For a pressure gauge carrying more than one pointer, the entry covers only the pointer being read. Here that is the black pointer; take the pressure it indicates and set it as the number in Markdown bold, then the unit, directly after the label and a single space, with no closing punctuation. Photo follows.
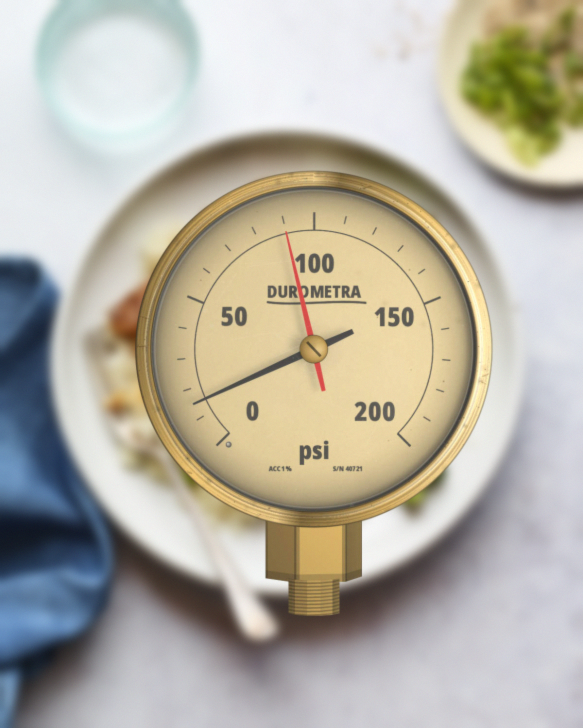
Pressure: **15** psi
